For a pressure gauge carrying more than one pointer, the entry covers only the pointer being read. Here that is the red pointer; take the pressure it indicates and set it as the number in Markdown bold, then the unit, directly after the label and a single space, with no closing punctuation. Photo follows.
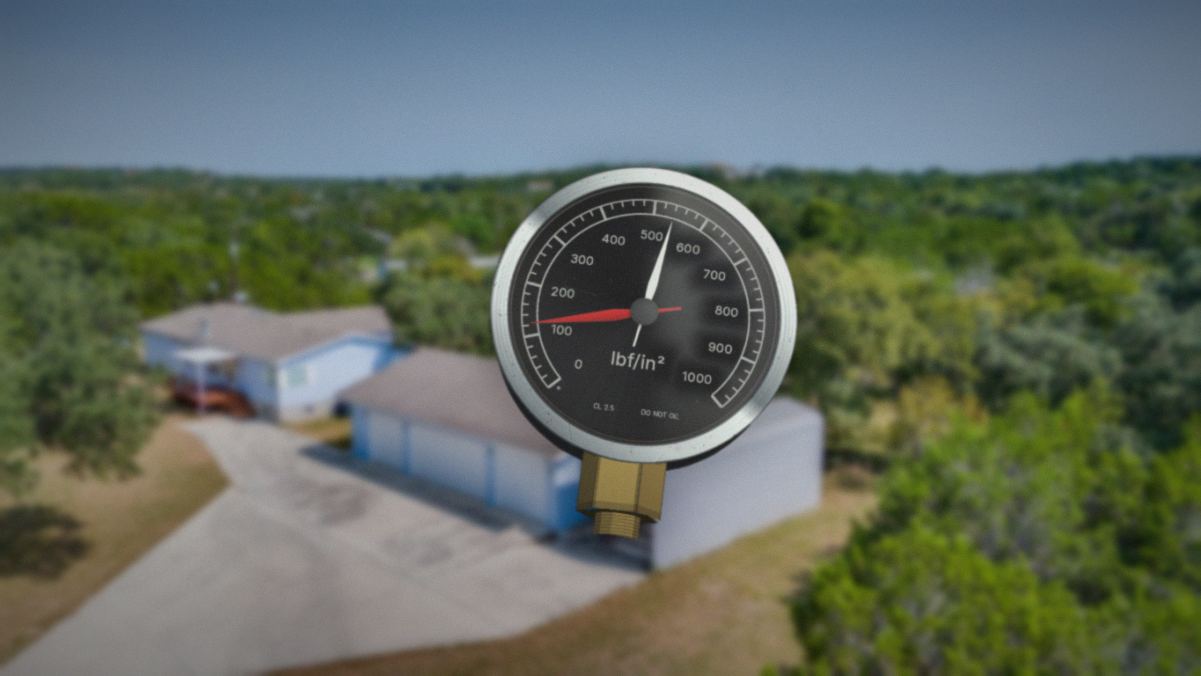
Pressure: **120** psi
